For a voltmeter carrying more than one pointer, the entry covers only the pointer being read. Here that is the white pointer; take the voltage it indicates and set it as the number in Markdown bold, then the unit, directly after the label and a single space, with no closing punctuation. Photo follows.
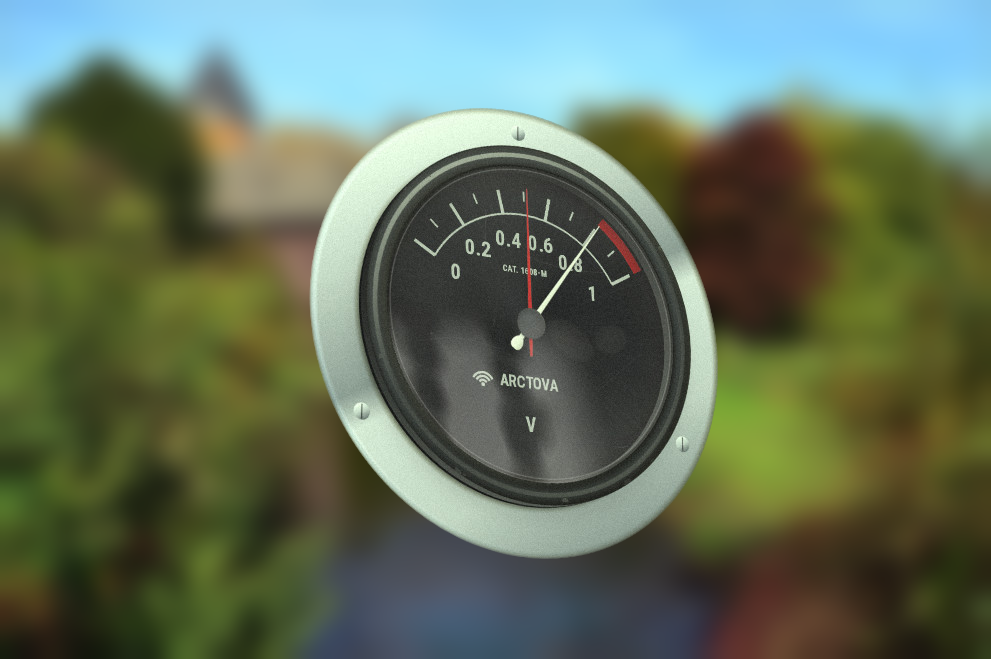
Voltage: **0.8** V
